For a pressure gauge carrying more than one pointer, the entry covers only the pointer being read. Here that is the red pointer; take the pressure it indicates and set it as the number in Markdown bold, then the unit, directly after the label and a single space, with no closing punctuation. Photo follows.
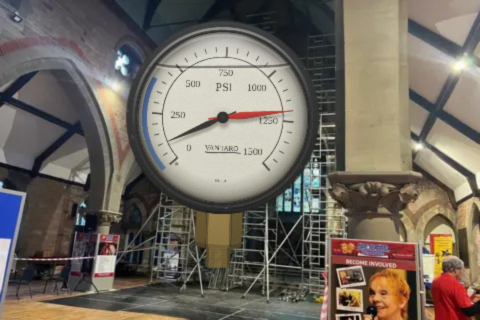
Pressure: **1200** psi
